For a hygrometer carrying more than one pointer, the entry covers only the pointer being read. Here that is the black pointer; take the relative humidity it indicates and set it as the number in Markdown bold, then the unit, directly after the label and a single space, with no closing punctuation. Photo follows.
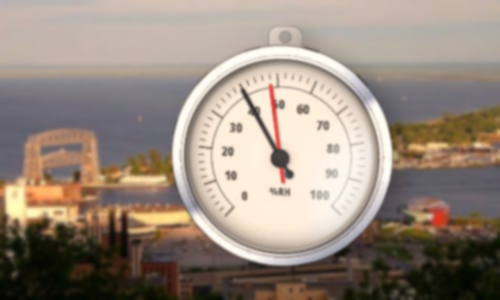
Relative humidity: **40** %
